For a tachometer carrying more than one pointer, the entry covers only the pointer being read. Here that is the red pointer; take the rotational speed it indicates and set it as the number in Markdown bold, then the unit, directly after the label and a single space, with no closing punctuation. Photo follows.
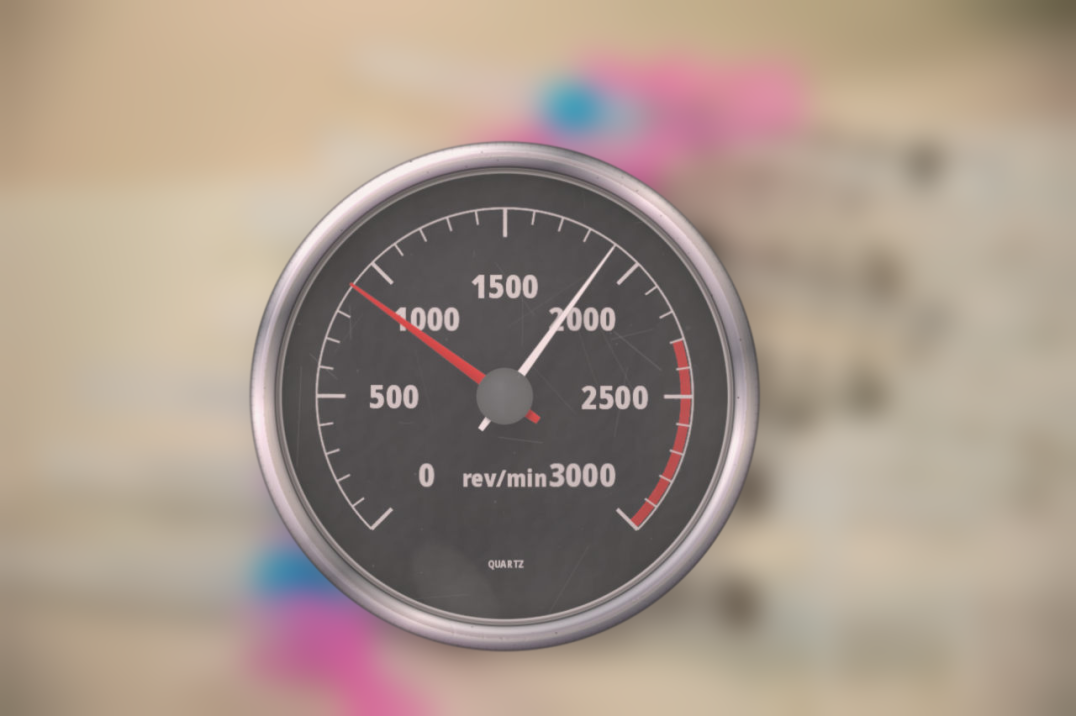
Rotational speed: **900** rpm
